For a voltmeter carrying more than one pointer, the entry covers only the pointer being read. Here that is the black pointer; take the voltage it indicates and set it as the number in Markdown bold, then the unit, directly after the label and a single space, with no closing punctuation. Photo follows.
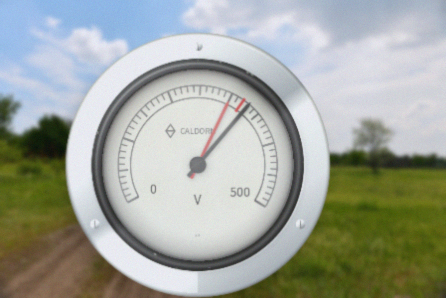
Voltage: **330** V
